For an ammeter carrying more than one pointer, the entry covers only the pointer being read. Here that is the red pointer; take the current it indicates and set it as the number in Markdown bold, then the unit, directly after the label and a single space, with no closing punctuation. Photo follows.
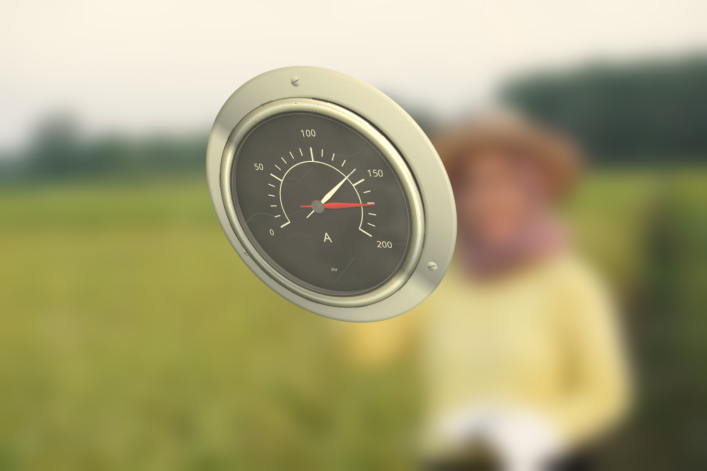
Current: **170** A
